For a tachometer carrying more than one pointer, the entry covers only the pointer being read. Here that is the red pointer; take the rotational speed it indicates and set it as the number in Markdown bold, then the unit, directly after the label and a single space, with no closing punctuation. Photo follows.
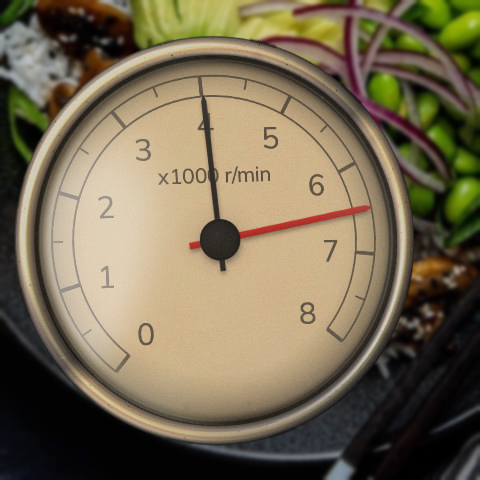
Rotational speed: **6500** rpm
